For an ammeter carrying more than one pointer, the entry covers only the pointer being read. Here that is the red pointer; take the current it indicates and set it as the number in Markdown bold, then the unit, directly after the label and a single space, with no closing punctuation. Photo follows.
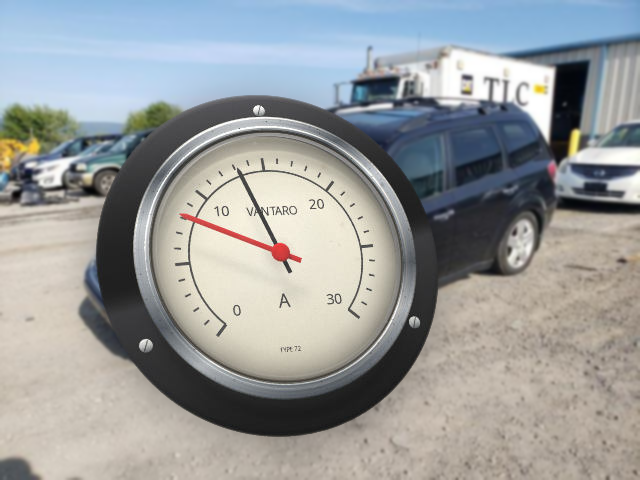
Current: **8** A
